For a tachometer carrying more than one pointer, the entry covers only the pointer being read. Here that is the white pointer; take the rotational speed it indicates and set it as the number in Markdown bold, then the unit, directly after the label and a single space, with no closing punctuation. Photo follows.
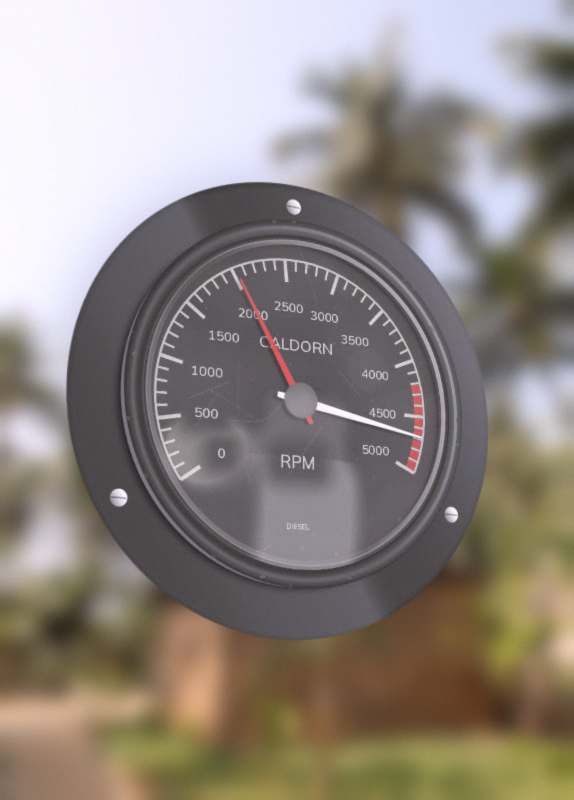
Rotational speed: **4700** rpm
